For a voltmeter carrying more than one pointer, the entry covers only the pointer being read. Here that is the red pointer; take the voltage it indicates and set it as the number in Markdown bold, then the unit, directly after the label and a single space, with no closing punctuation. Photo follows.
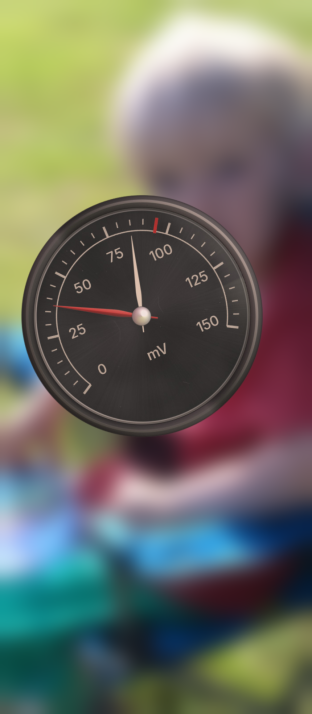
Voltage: **37.5** mV
